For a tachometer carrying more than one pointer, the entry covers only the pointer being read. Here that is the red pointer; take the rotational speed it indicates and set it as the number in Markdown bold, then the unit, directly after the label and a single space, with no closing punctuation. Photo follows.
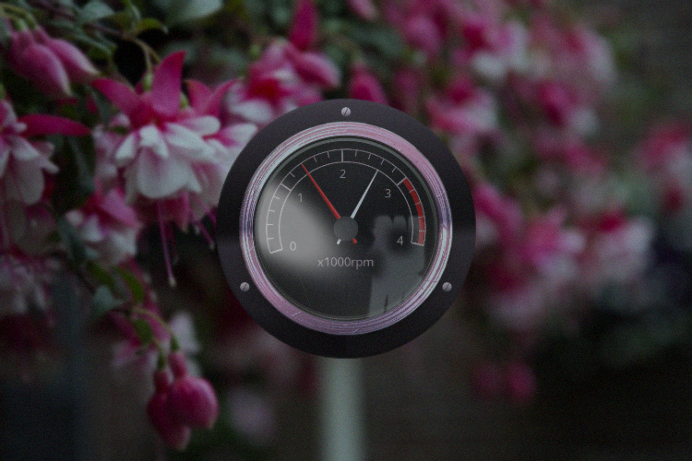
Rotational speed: **1400** rpm
